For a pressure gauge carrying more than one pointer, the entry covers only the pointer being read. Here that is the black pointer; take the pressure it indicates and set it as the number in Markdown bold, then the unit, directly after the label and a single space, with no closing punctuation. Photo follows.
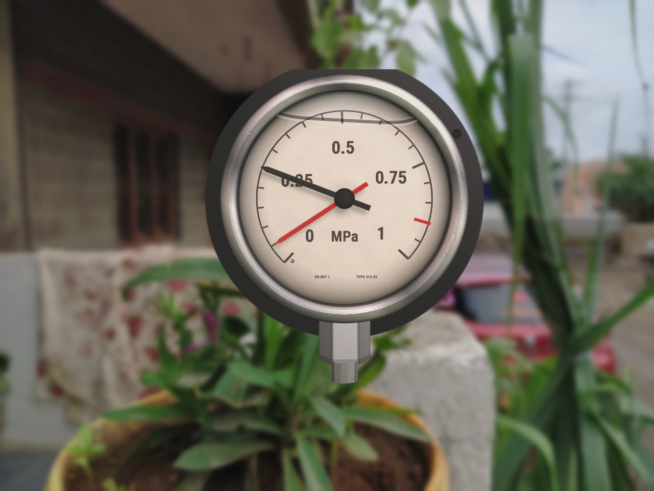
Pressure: **0.25** MPa
